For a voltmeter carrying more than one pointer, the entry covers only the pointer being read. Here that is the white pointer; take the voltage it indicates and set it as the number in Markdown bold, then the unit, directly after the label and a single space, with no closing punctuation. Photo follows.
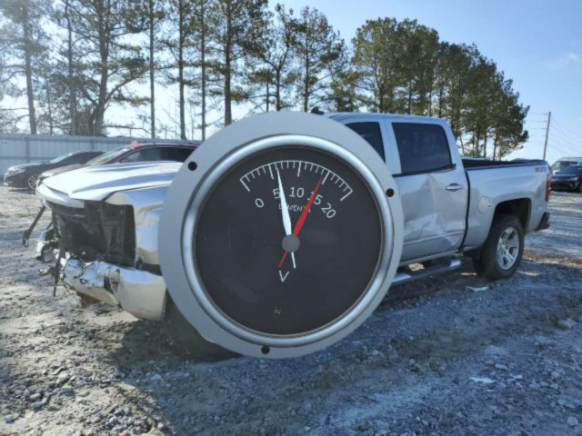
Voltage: **6** V
